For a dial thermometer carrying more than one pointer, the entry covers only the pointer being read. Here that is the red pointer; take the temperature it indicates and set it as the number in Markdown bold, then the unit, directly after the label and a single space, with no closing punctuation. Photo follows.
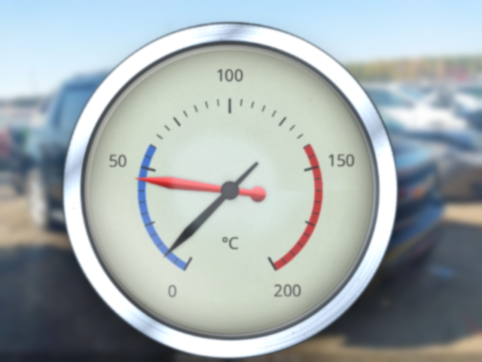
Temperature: **45** °C
